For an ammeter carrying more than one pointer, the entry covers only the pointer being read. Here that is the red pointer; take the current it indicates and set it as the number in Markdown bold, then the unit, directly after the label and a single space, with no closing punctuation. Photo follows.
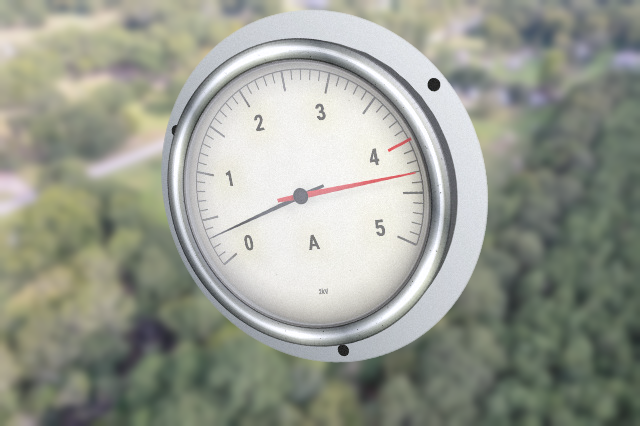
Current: **4.3** A
